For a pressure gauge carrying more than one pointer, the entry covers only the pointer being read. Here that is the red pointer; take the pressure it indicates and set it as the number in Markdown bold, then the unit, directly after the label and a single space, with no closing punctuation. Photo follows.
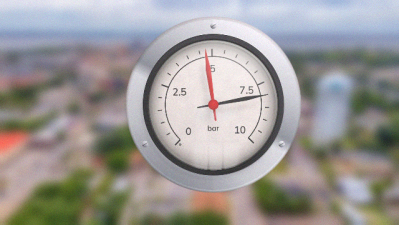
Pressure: **4.75** bar
